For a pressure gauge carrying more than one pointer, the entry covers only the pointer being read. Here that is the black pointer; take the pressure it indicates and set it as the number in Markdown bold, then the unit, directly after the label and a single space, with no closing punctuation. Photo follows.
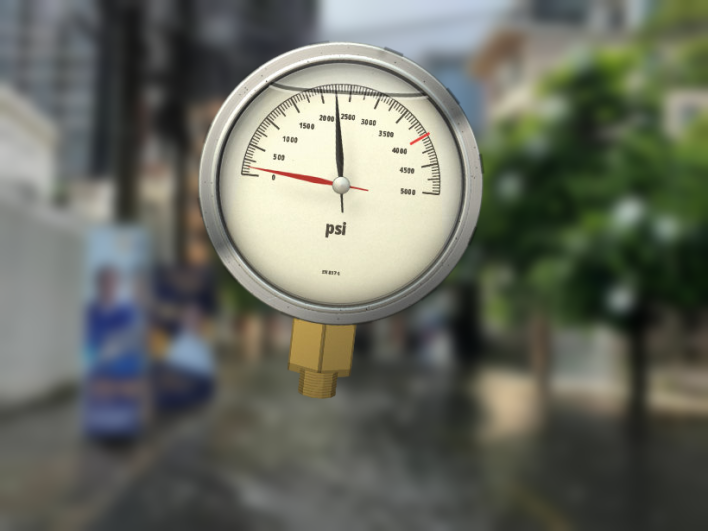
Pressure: **2250** psi
